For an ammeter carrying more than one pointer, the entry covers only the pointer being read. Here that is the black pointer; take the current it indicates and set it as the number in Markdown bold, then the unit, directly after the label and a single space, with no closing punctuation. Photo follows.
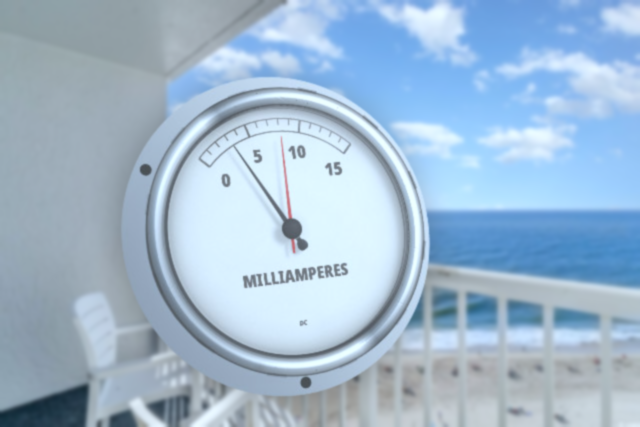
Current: **3** mA
